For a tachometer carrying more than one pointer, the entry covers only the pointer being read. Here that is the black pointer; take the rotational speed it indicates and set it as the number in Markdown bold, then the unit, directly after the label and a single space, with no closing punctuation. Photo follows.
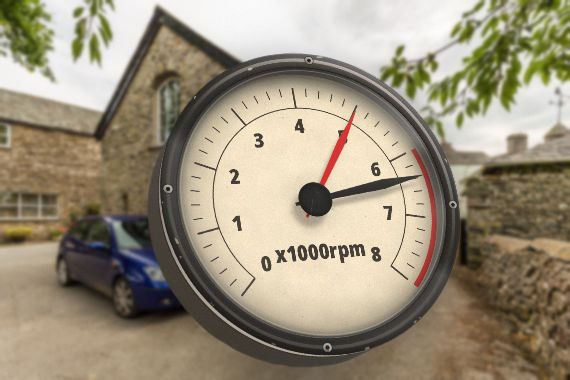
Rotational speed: **6400** rpm
